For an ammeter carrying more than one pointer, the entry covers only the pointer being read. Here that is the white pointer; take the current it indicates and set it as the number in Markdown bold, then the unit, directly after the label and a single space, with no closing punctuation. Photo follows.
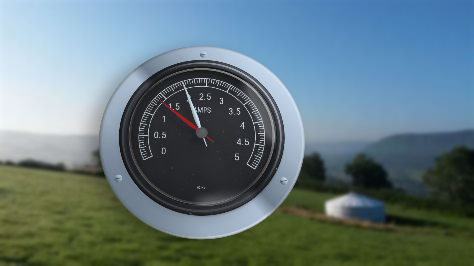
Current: **2** A
